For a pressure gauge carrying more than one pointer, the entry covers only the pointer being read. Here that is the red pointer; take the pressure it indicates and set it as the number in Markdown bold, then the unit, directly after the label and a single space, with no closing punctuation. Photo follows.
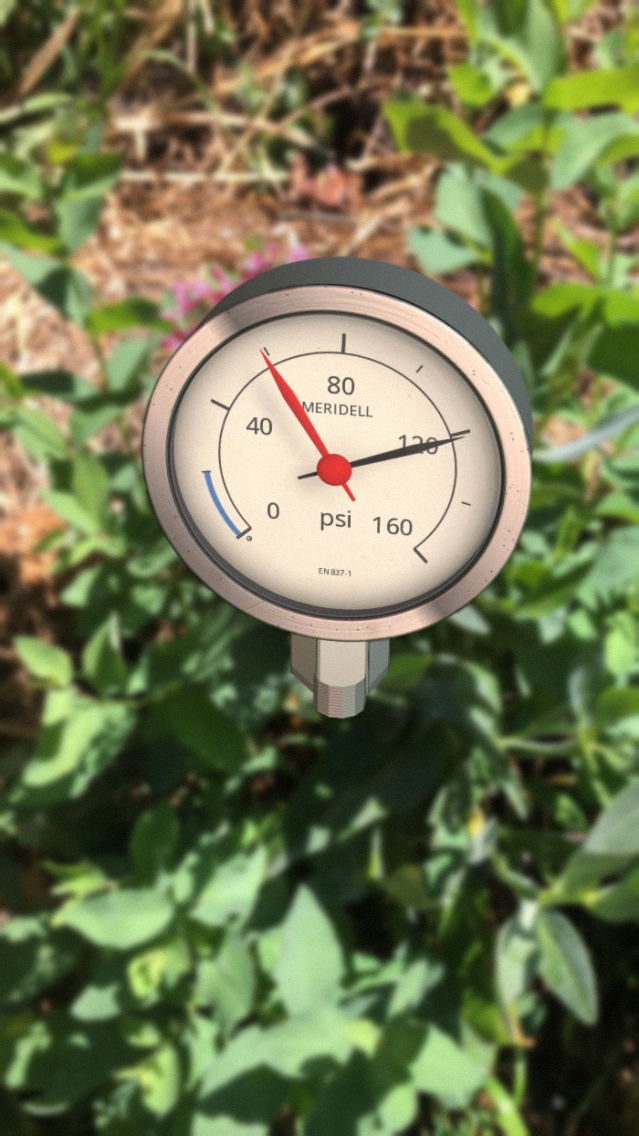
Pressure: **60** psi
